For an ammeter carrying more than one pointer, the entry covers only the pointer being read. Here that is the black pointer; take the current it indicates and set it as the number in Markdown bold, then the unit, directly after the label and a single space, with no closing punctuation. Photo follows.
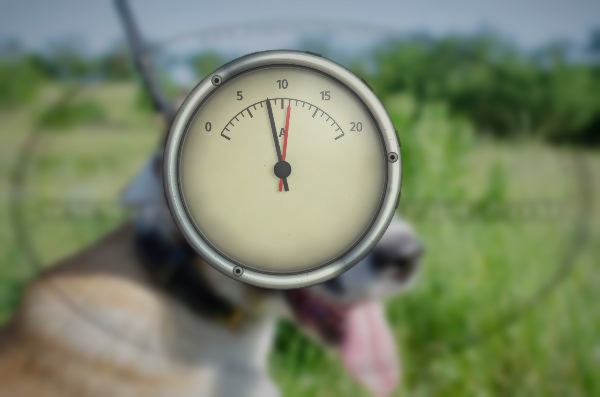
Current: **8** A
